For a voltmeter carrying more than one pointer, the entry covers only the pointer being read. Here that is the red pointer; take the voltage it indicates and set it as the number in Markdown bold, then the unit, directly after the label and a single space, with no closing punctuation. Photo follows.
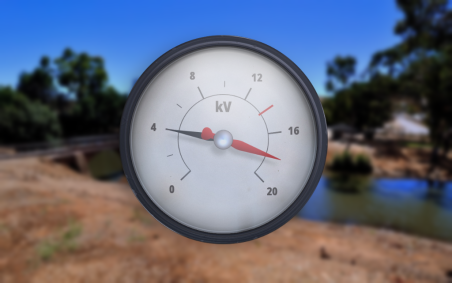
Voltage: **18** kV
